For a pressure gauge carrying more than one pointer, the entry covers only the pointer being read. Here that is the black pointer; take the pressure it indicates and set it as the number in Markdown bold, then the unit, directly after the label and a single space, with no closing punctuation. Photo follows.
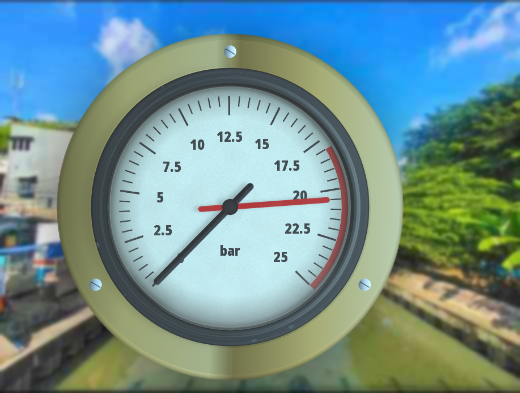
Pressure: **0** bar
